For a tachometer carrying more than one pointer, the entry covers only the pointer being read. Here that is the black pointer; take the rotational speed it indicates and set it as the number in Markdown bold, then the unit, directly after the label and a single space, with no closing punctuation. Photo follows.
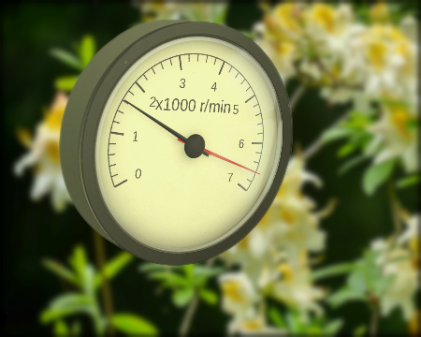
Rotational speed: **1600** rpm
